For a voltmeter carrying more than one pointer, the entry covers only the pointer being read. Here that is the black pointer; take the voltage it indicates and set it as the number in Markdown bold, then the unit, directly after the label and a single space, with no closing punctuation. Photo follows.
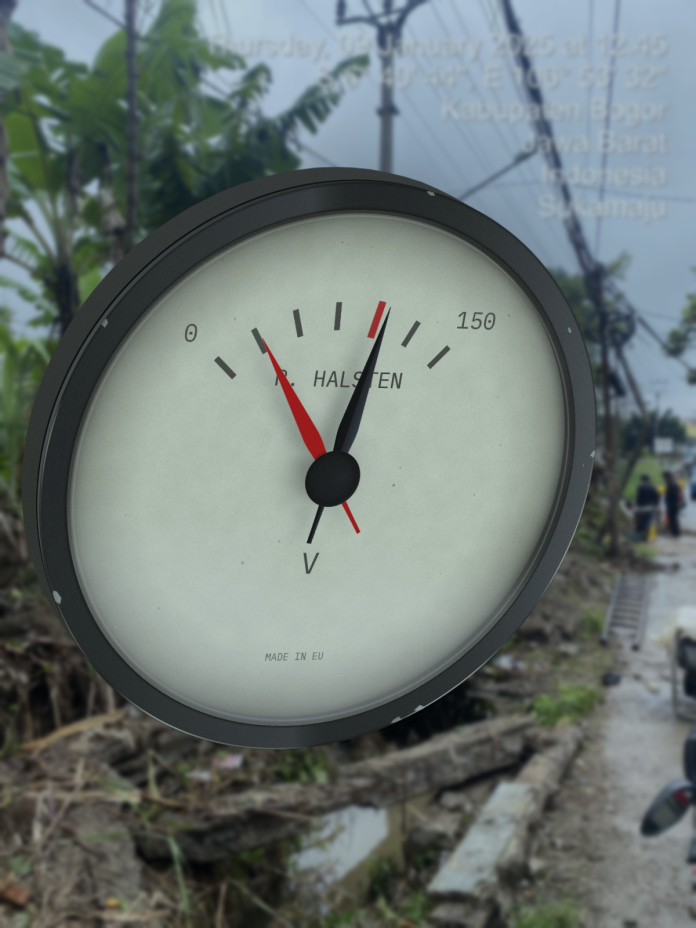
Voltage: **100** V
